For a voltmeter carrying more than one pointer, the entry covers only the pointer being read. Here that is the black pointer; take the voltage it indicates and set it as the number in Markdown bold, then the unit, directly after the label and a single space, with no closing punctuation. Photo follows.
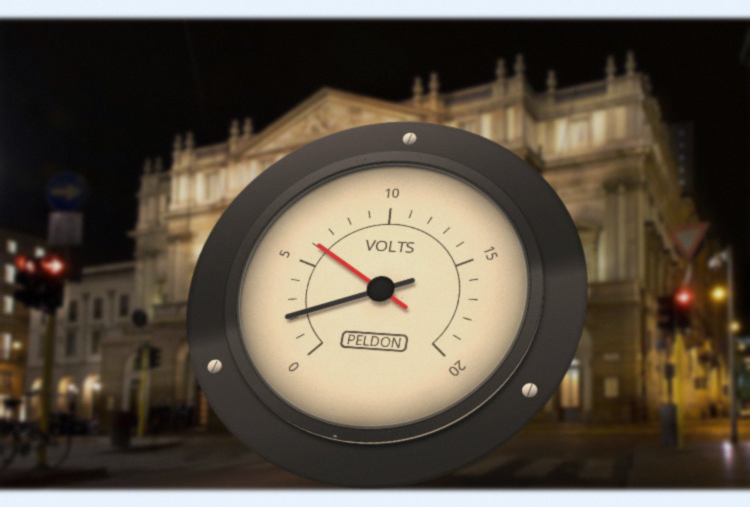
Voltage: **2** V
